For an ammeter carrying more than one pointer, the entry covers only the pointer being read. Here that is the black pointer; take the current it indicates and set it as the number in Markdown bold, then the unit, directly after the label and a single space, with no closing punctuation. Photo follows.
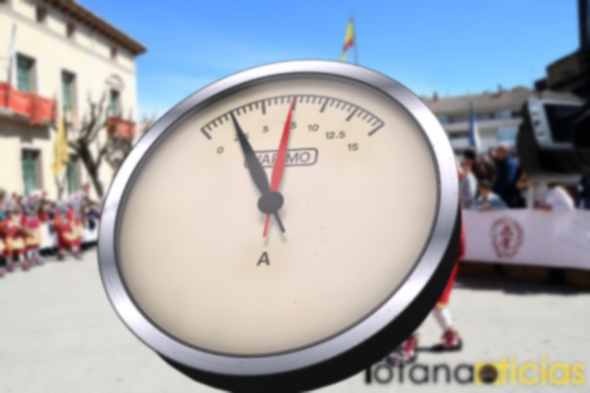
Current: **2.5** A
